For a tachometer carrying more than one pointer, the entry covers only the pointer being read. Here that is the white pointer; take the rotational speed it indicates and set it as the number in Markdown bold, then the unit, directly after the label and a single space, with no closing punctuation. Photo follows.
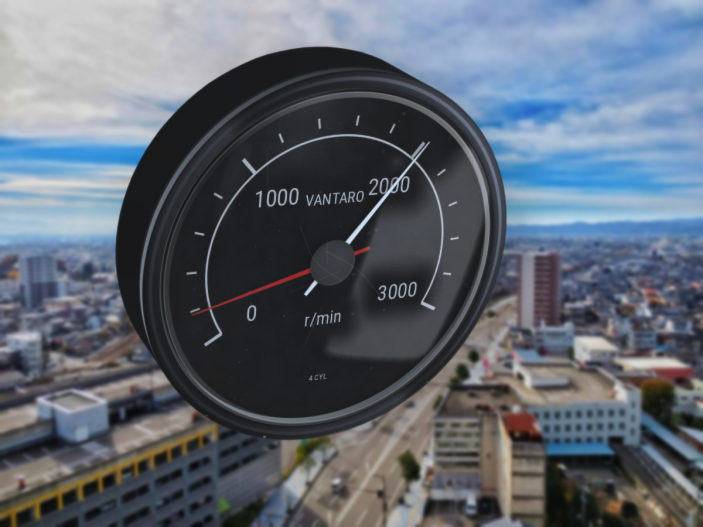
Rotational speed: **2000** rpm
